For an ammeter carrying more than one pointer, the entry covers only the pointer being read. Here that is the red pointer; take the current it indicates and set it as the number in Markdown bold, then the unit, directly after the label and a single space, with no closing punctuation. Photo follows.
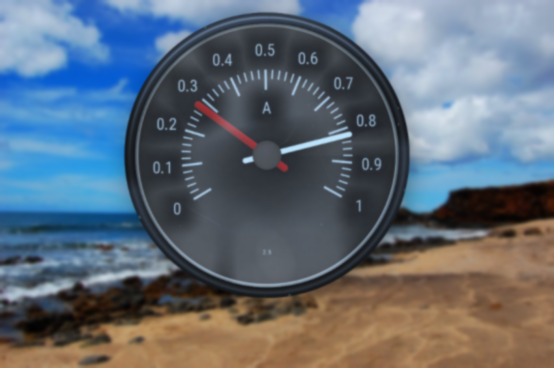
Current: **0.28** A
